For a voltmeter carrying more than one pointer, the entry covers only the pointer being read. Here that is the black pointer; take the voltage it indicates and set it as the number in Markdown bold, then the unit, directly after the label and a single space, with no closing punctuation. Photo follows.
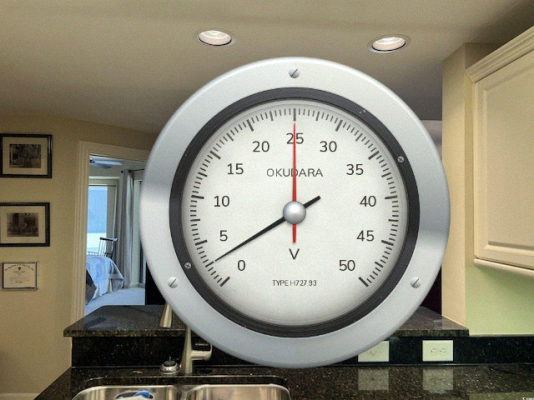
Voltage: **2.5** V
